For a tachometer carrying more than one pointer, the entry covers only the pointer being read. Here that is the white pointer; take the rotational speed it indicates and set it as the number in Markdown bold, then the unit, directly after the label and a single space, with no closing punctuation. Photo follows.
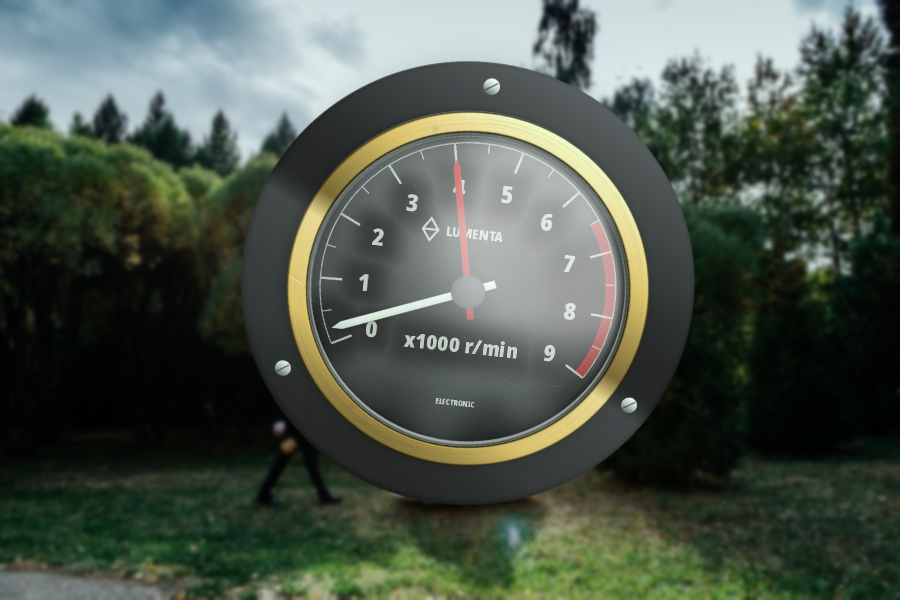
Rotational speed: **250** rpm
